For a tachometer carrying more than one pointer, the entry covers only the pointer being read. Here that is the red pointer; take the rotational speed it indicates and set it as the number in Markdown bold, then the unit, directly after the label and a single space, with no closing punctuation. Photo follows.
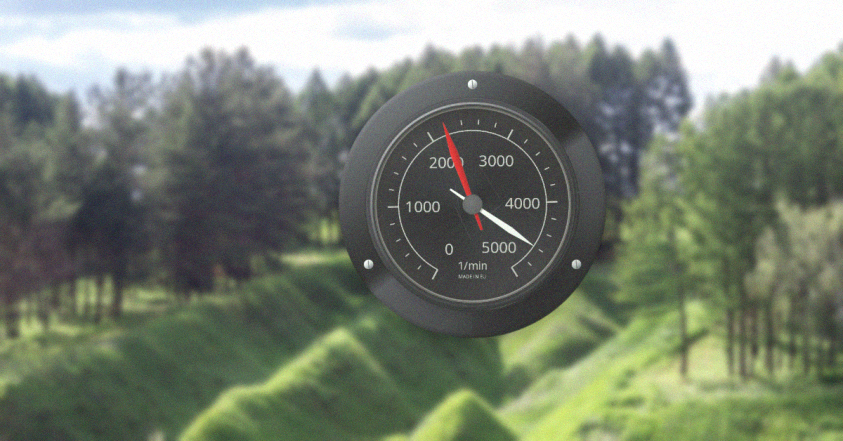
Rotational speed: **2200** rpm
